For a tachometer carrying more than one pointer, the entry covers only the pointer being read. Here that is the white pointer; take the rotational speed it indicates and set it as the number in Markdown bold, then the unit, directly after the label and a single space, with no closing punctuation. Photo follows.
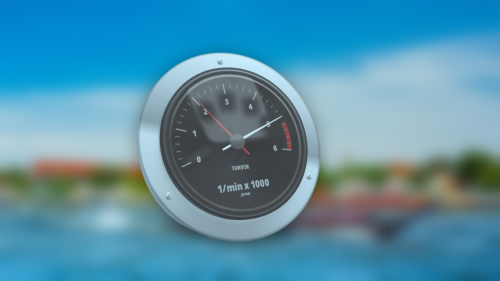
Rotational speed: **5000** rpm
